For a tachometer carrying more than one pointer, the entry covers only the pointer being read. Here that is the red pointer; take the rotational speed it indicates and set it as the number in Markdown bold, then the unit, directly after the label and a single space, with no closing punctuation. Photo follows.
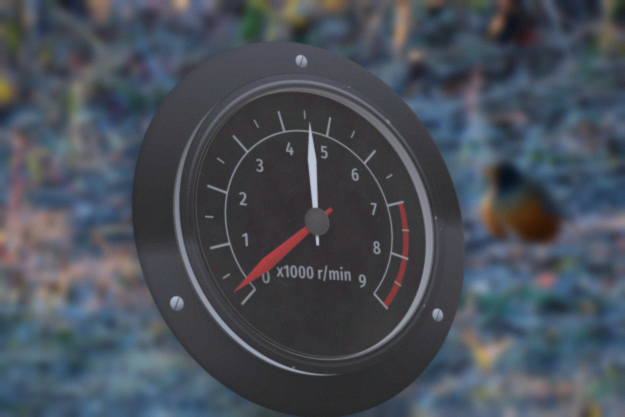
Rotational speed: **250** rpm
